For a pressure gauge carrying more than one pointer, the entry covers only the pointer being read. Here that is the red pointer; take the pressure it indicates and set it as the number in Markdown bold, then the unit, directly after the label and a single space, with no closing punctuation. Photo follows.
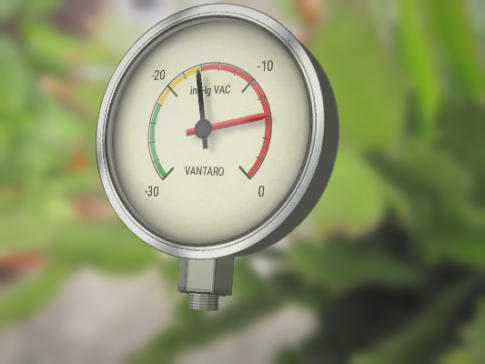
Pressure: **-6** inHg
